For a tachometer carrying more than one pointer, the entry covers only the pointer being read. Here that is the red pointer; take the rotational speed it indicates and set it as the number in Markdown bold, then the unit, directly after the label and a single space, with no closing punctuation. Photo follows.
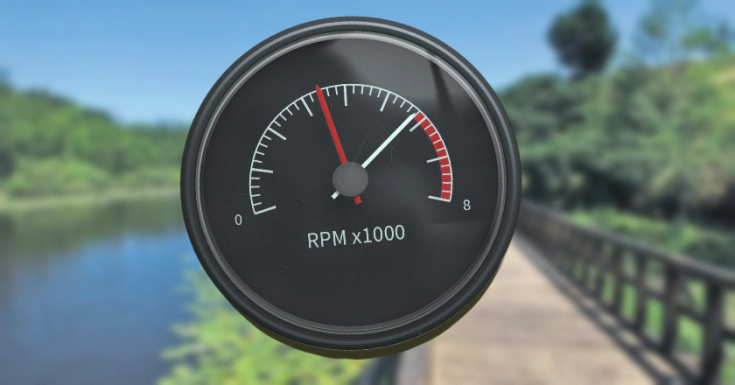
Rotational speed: **3400** rpm
